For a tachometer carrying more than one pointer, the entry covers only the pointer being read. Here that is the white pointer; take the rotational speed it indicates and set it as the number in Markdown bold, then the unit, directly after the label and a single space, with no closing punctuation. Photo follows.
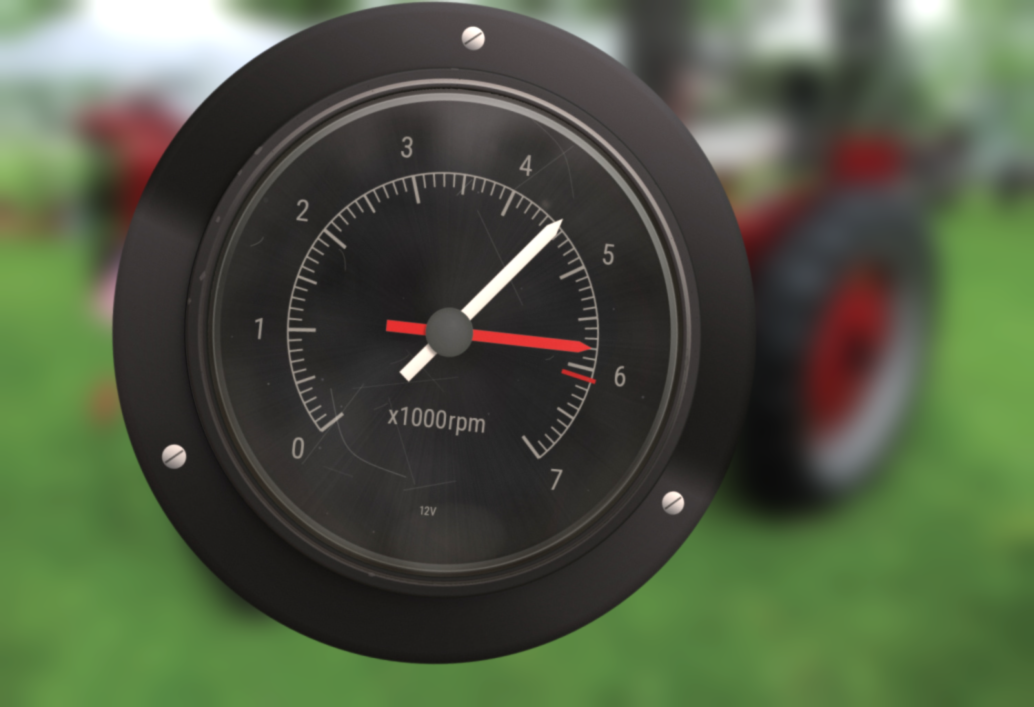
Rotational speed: **4500** rpm
